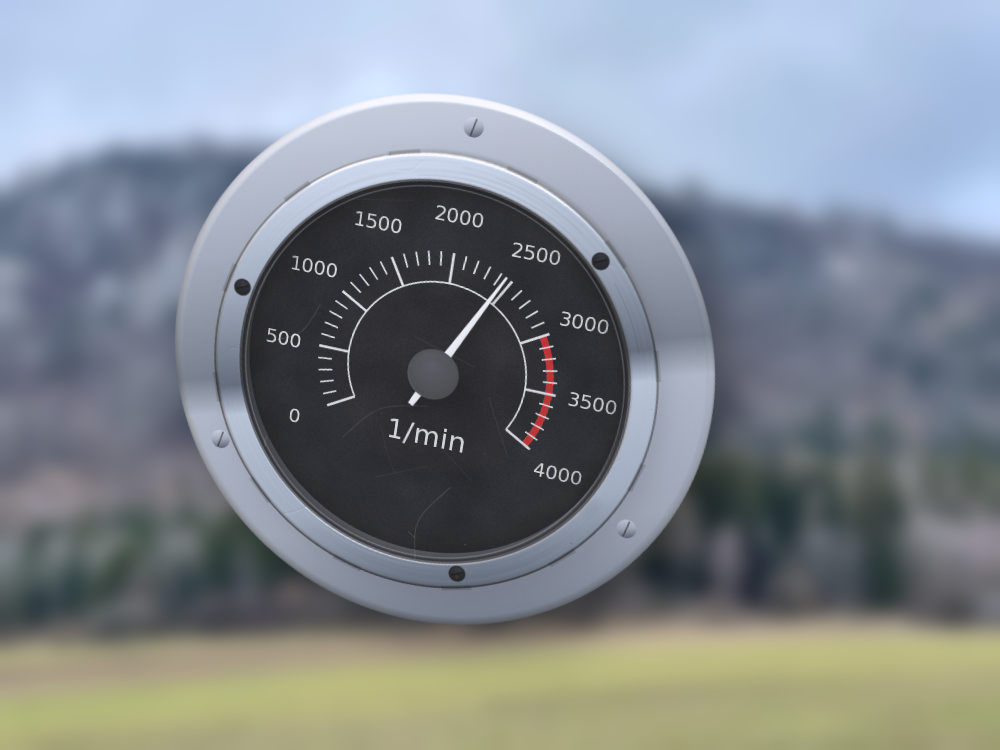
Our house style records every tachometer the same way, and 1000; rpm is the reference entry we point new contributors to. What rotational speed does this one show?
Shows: 2450; rpm
